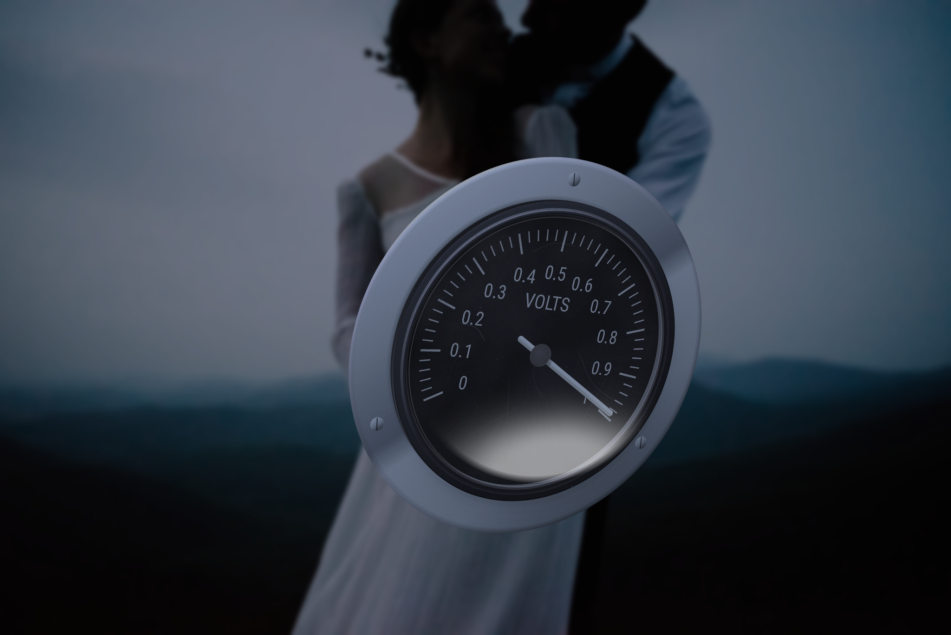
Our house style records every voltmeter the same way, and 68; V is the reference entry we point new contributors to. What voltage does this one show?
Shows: 0.99; V
